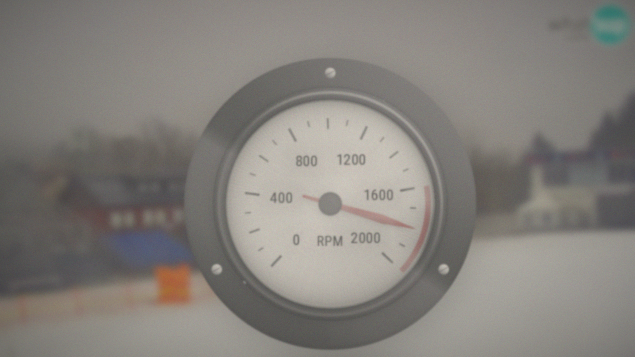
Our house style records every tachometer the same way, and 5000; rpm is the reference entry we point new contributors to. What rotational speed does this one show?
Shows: 1800; rpm
